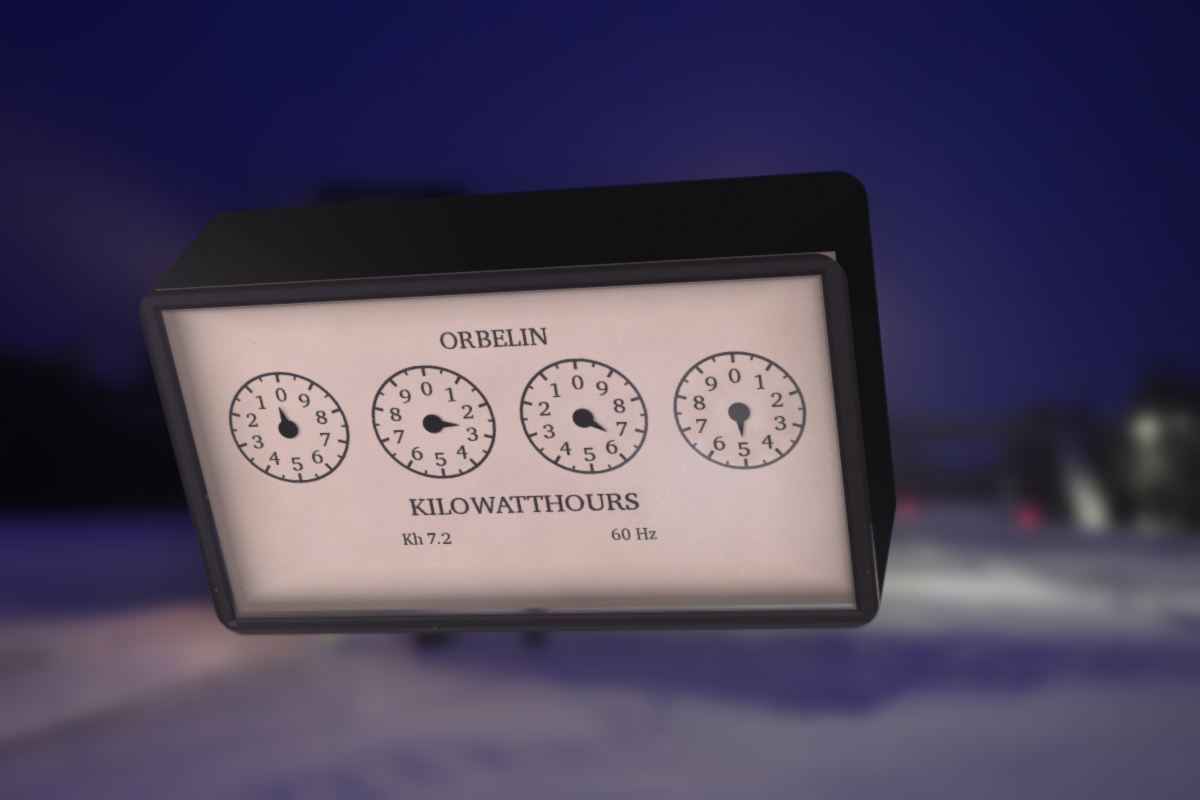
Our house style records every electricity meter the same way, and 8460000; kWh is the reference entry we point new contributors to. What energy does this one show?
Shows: 265; kWh
